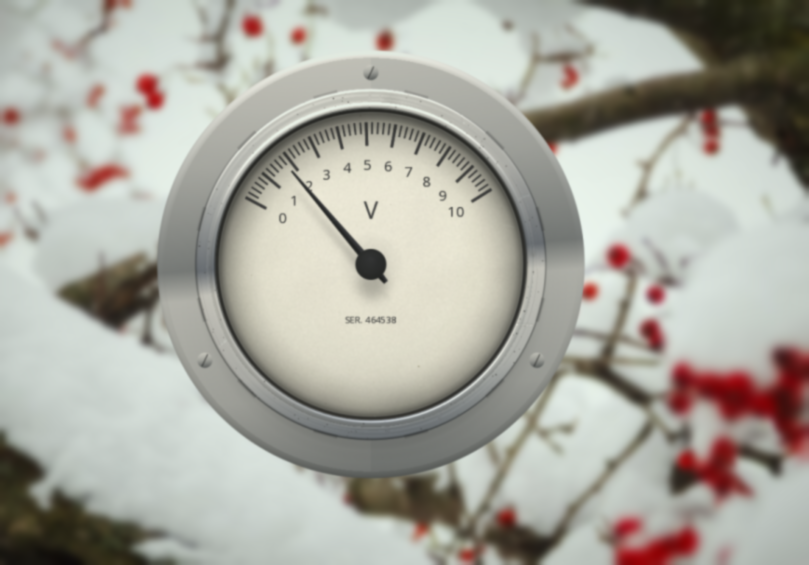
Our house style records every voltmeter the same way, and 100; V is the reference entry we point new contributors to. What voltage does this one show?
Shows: 1.8; V
